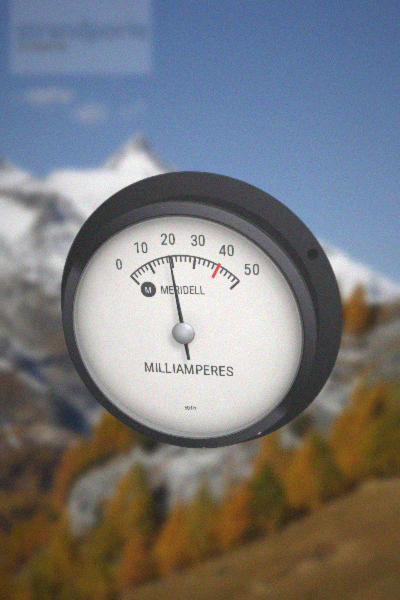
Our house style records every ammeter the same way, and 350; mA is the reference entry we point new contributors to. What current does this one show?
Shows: 20; mA
